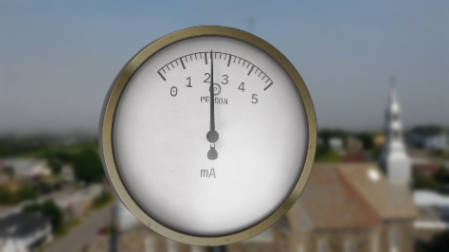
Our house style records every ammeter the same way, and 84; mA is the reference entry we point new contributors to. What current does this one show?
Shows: 2.2; mA
